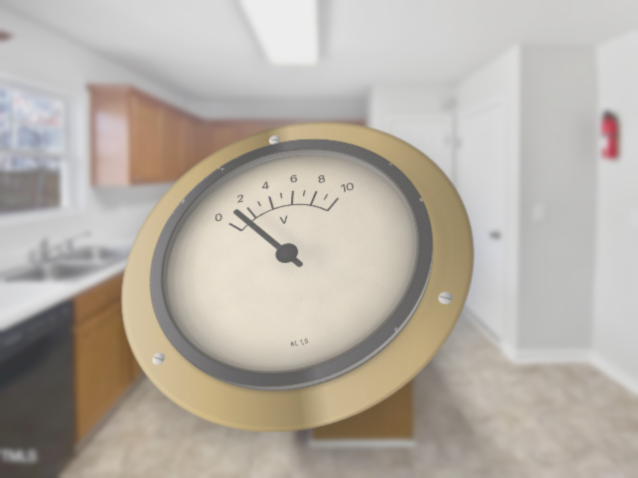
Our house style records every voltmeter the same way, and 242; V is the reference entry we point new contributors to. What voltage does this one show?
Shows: 1; V
